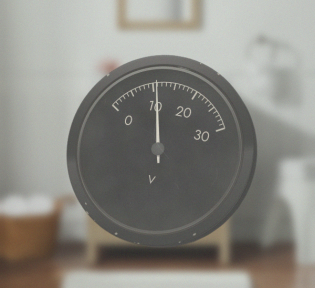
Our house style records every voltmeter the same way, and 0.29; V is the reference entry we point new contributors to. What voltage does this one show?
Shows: 11; V
